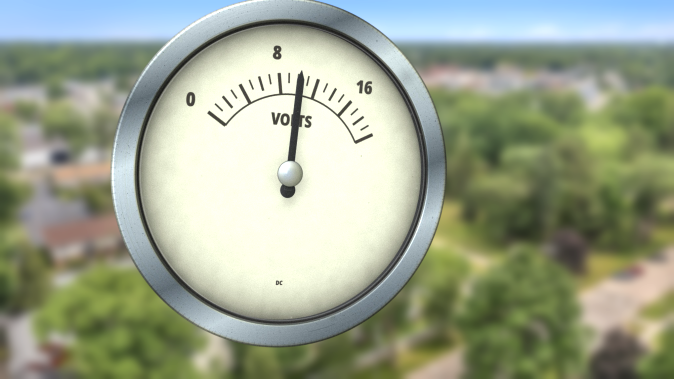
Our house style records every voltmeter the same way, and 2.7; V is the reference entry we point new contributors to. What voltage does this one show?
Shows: 10; V
